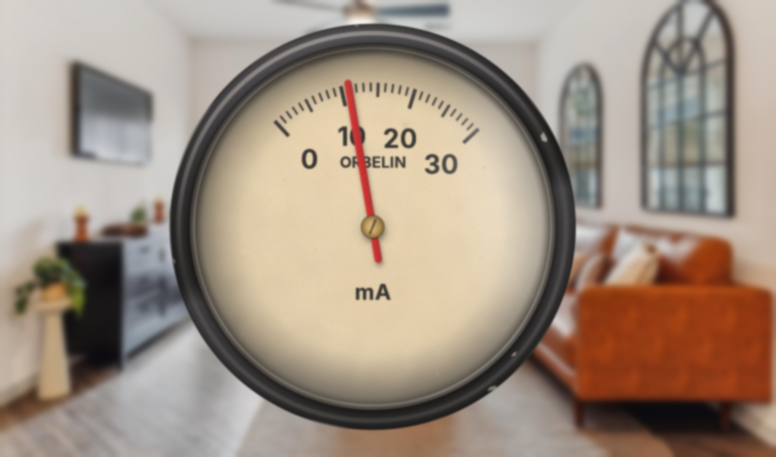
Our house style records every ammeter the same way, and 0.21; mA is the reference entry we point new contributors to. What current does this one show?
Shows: 11; mA
